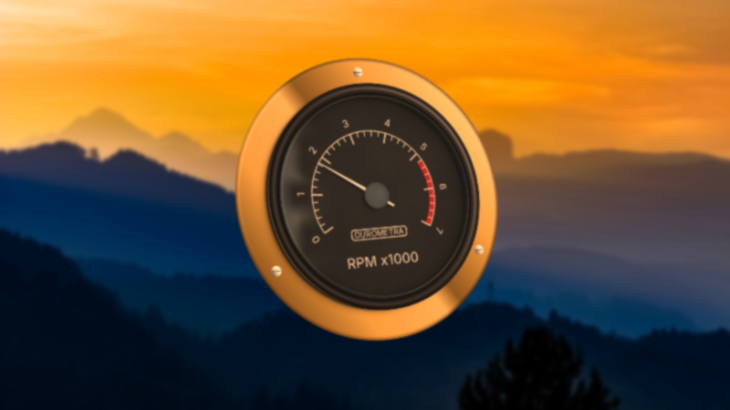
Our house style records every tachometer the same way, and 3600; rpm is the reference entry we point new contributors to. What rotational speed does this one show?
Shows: 1800; rpm
